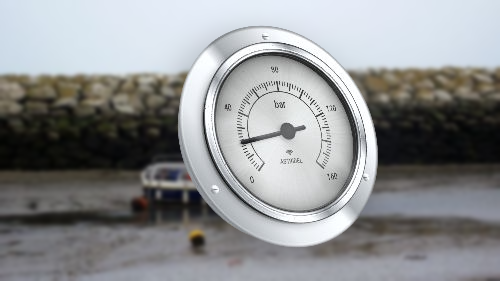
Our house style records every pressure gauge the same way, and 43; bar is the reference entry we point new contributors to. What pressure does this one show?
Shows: 20; bar
